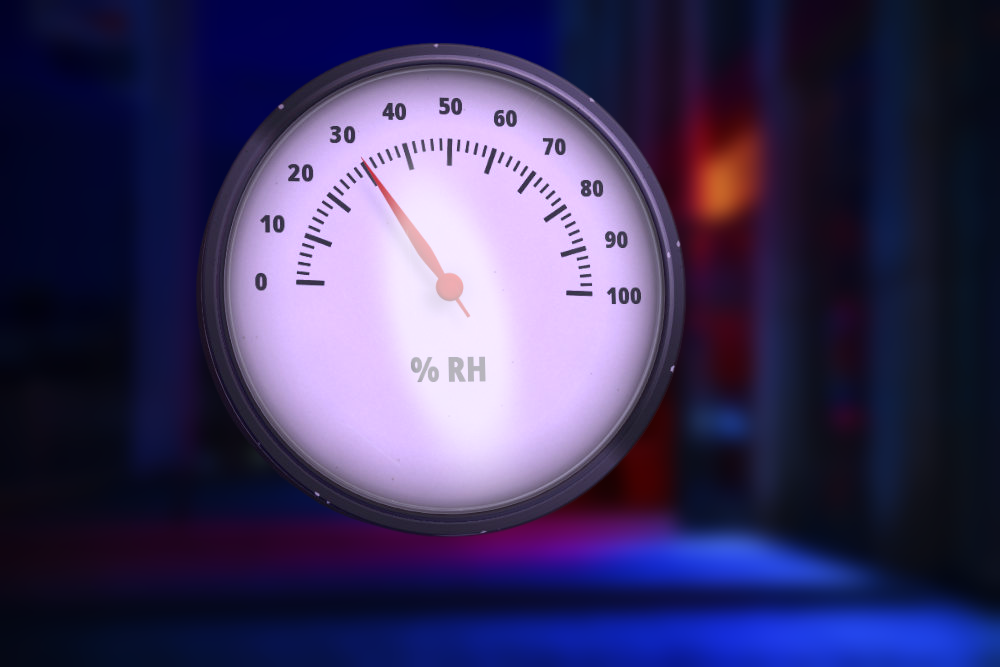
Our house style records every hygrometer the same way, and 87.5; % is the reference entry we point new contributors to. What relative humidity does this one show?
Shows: 30; %
